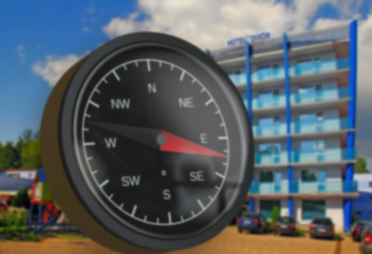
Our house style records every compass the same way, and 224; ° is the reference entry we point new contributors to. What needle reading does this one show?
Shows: 105; °
